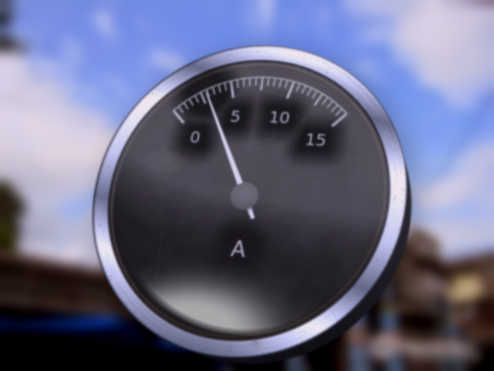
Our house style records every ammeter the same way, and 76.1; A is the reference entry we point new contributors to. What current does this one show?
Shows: 3; A
